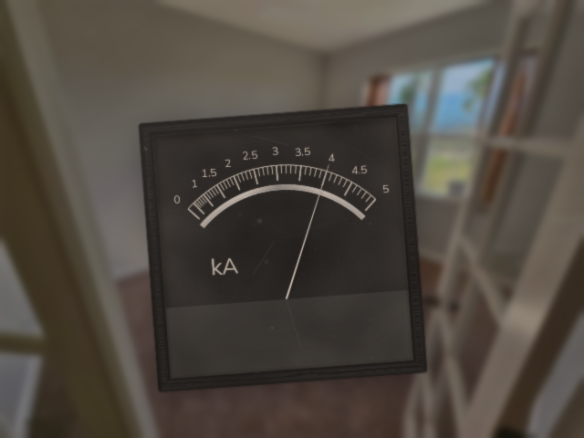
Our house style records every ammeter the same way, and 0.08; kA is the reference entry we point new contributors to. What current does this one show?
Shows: 4; kA
